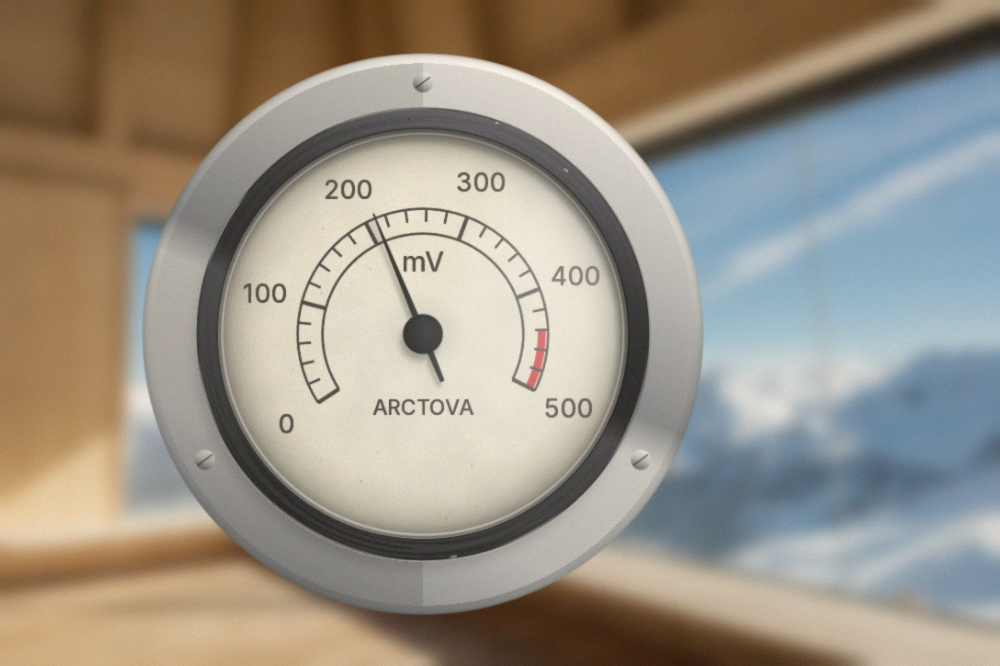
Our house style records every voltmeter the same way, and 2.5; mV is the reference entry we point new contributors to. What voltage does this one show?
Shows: 210; mV
